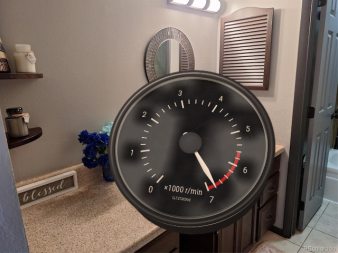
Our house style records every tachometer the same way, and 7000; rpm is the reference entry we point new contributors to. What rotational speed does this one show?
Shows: 6800; rpm
